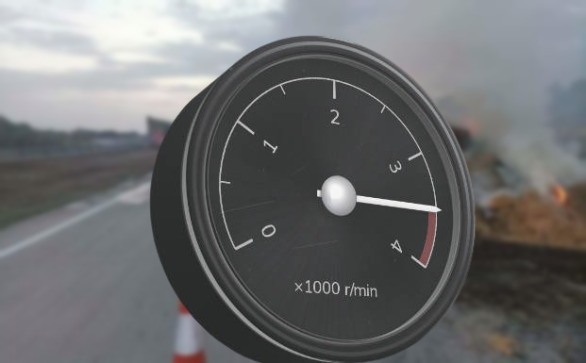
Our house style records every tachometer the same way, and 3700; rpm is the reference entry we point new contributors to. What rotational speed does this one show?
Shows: 3500; rpm
